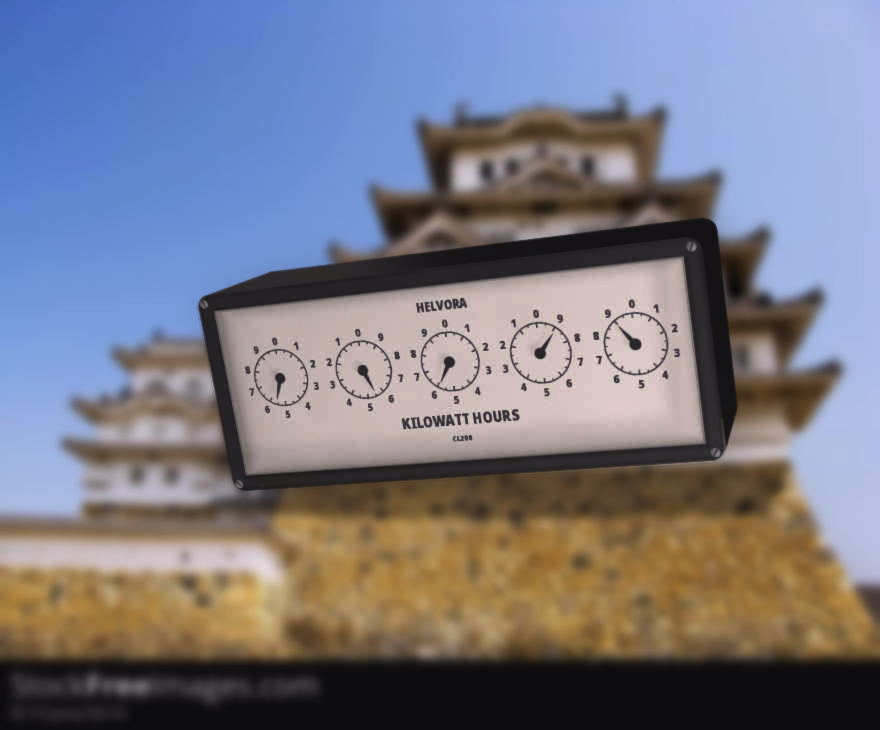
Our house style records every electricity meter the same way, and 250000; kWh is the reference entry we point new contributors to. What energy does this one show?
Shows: 55589; kWh
